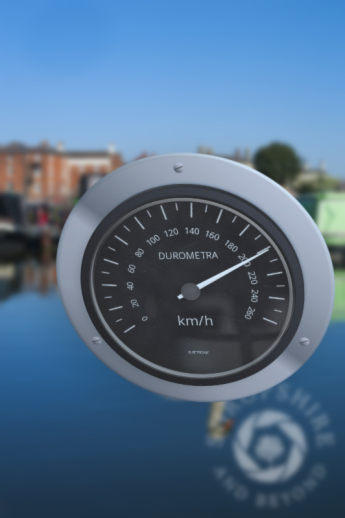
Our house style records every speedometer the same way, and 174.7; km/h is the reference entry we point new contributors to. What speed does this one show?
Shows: 200; km/h
